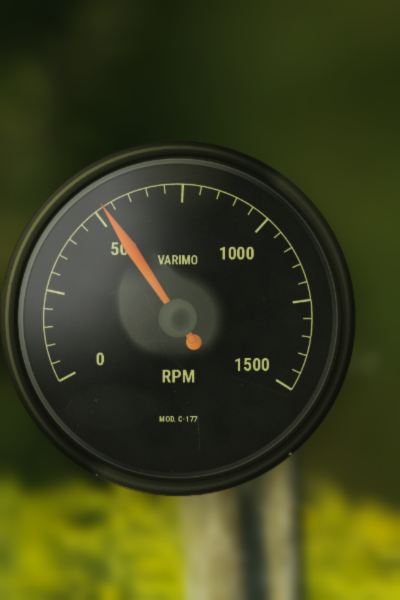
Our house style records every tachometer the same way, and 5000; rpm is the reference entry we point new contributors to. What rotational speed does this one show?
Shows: 525; rpm
